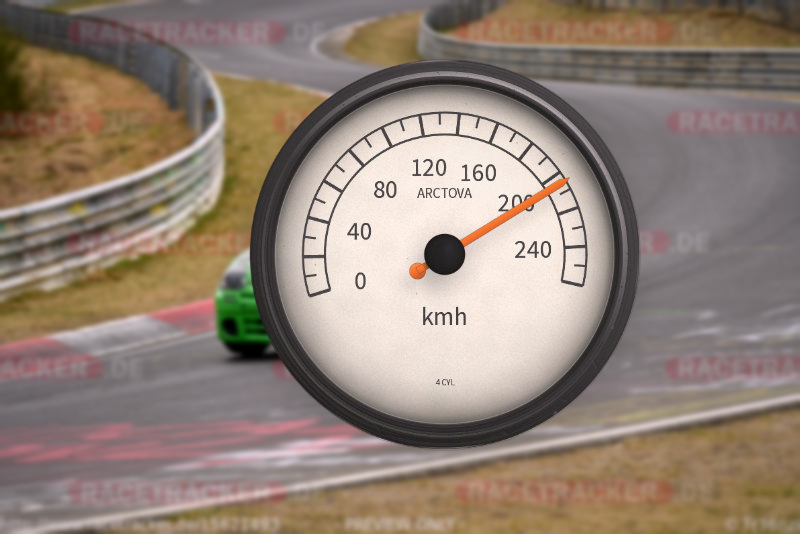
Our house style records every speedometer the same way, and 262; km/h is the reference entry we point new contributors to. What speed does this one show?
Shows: 205; km/h
